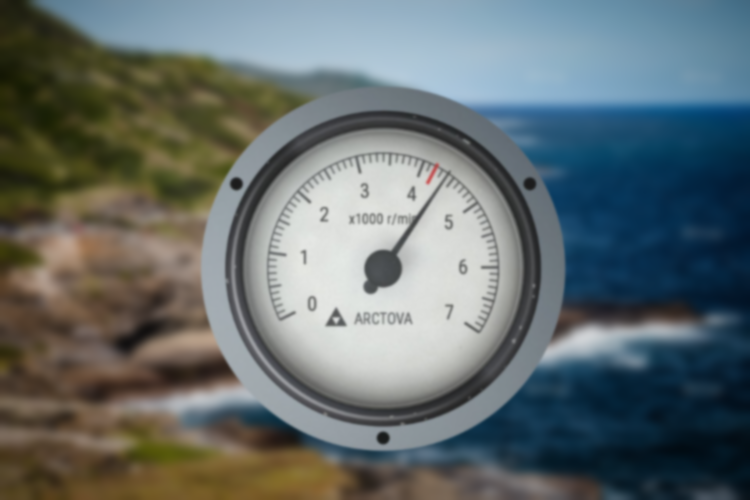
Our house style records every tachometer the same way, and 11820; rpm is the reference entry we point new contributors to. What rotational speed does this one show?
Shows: 4400; rpm
